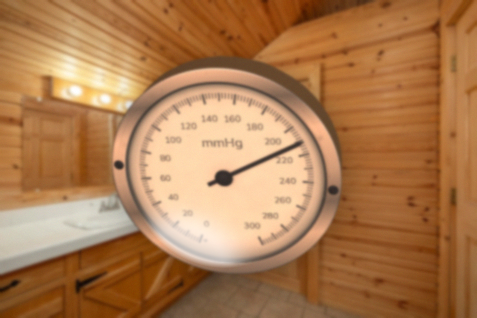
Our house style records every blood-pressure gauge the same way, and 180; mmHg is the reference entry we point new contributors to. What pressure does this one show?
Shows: 210; mmHg
